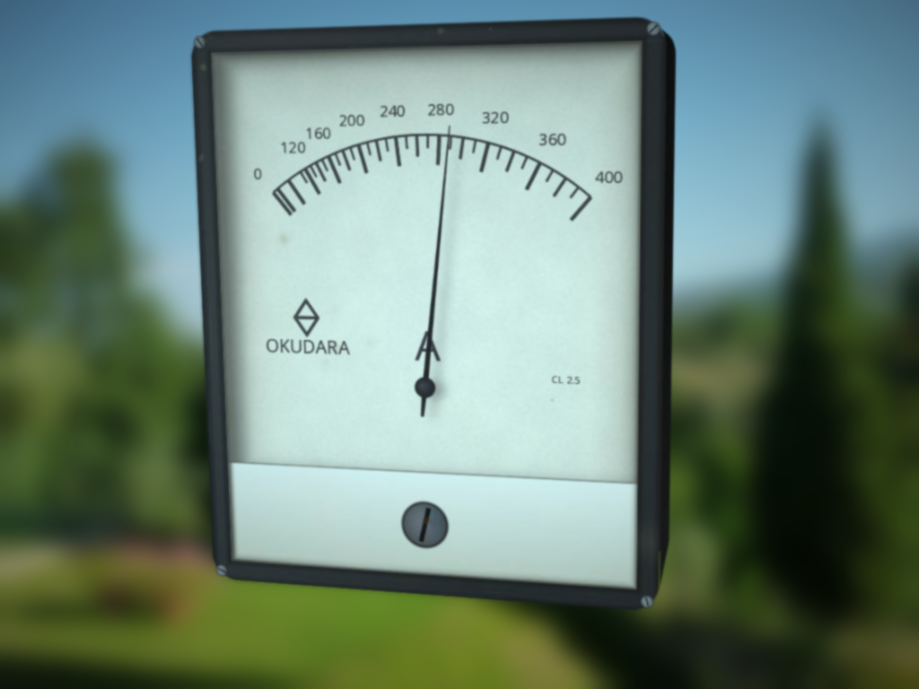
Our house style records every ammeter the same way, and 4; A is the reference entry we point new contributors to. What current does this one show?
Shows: 290; A
